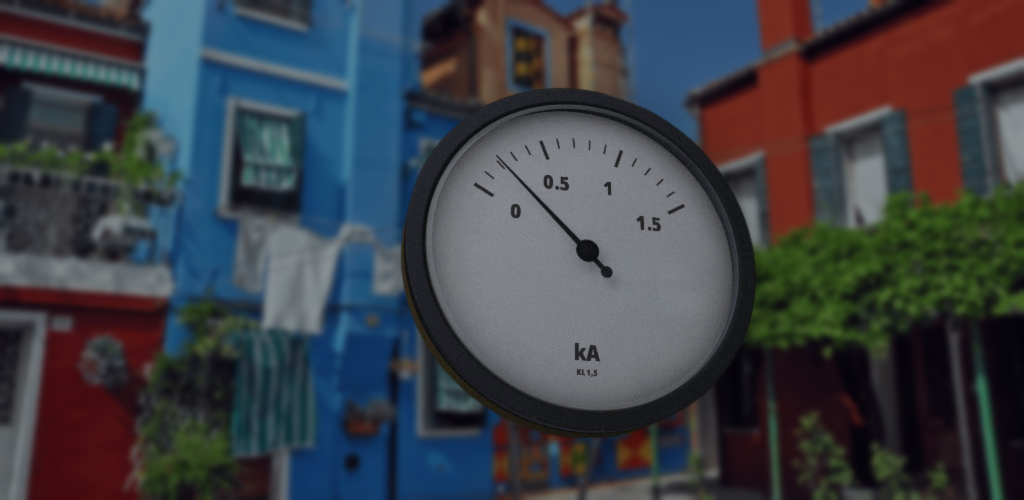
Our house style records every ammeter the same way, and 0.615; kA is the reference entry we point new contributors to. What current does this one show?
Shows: 0.2; kA
